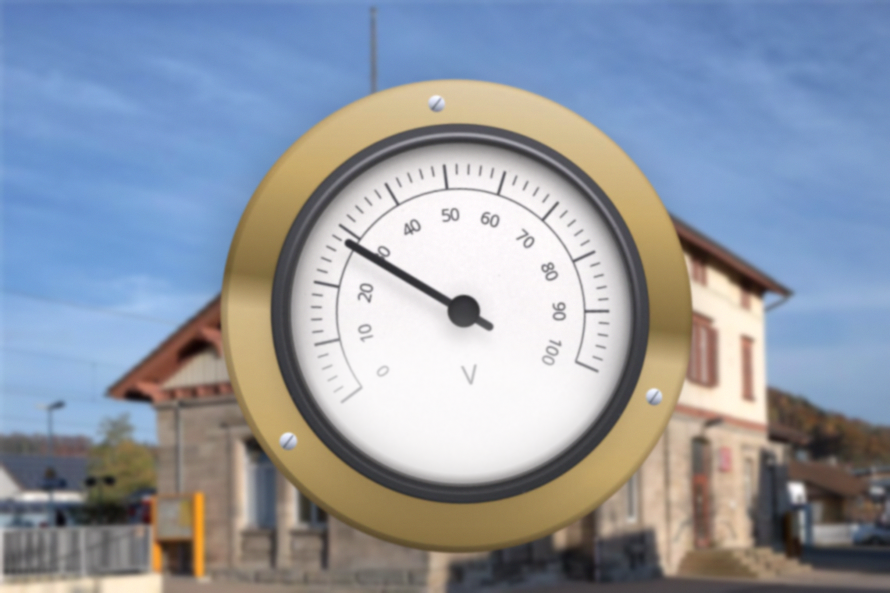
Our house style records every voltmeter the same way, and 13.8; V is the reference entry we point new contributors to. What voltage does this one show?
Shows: 28; V
